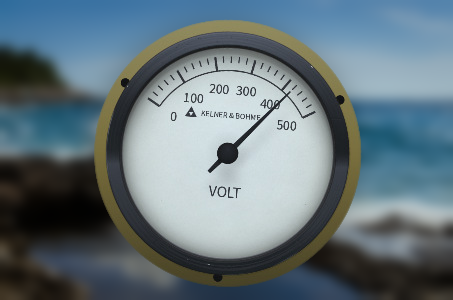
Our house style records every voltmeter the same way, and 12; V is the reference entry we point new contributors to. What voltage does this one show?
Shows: 420; V
